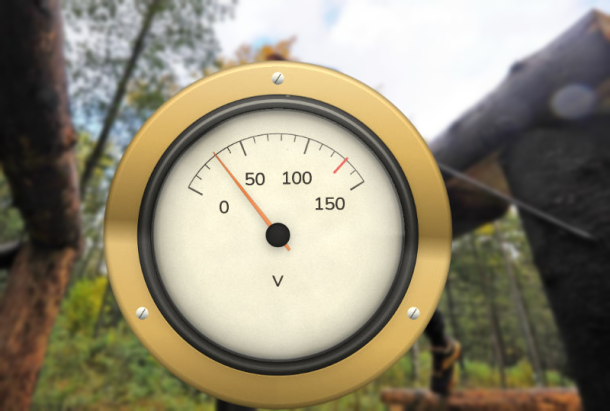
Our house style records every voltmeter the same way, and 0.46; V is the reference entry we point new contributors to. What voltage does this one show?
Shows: 30; V
